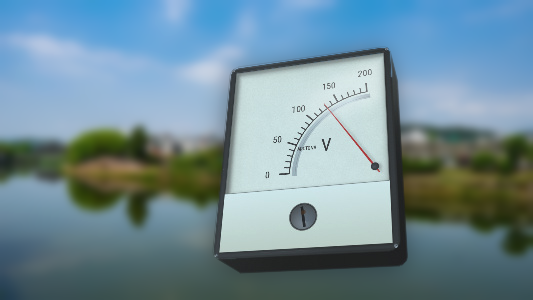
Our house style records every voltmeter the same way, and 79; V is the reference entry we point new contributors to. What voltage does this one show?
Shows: 130; V
